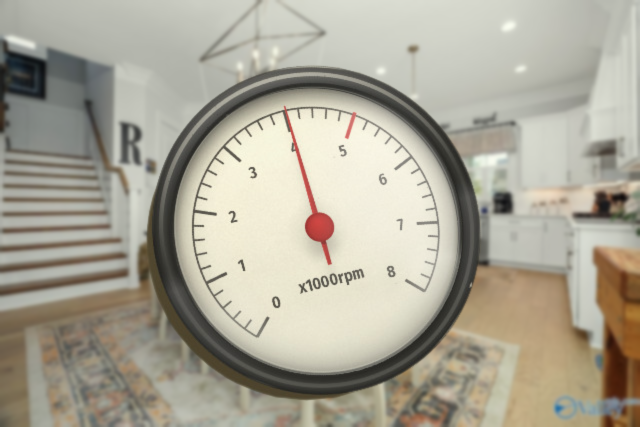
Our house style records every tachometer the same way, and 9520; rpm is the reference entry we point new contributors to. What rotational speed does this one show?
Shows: 4000; rpm
